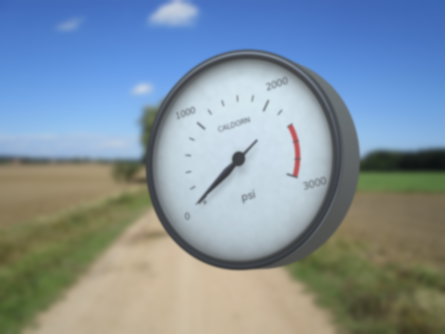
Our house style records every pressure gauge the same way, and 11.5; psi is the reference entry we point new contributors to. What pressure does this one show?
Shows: 0; psi
